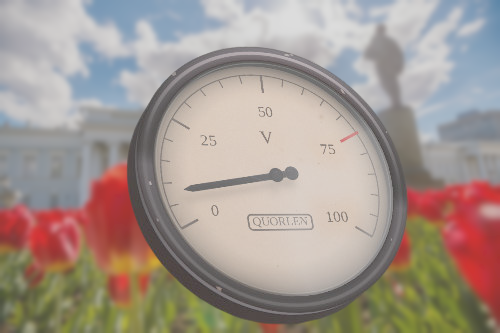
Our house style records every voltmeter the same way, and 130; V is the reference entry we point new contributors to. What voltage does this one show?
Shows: 7.5; V
